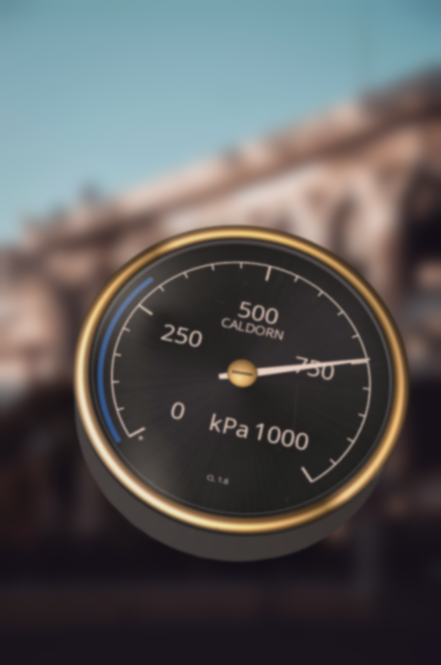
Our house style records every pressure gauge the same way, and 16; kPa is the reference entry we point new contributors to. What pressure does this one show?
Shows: 750; kPa
